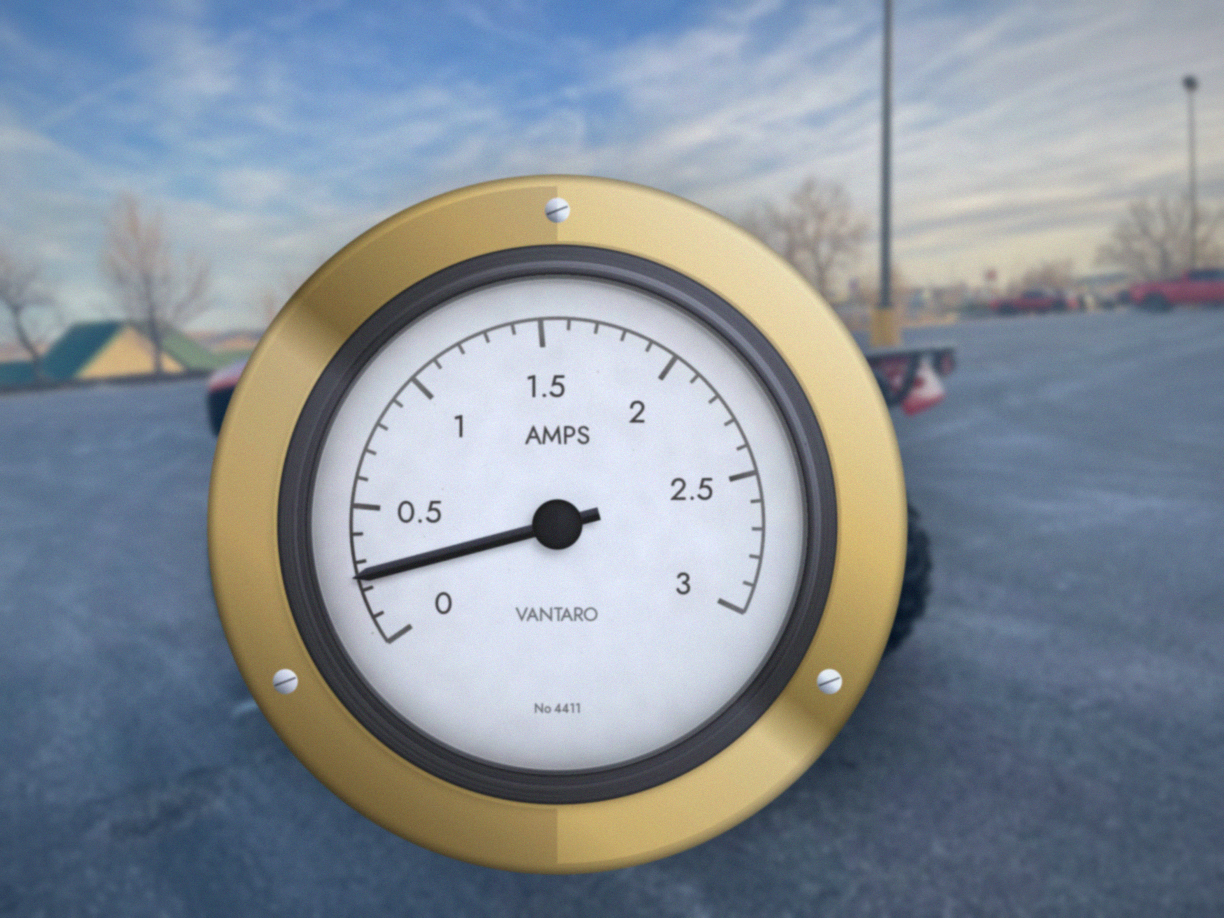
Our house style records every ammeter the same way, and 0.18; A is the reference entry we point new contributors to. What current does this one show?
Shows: 0.25; A
